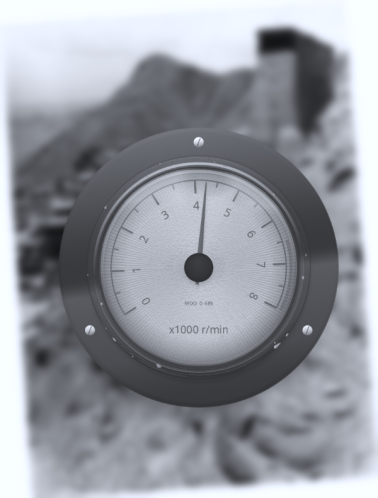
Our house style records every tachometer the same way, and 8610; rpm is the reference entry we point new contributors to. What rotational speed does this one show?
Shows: 4250; rpm
